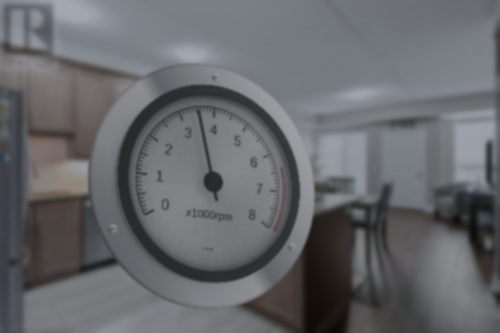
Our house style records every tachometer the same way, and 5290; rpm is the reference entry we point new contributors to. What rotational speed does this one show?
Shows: 3500; rpm
